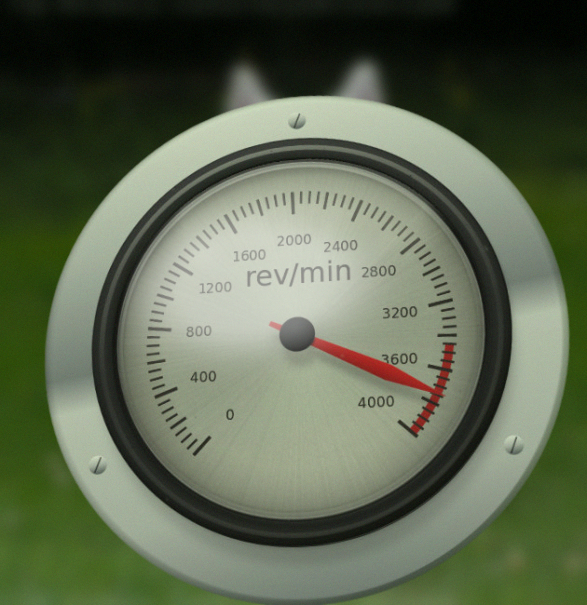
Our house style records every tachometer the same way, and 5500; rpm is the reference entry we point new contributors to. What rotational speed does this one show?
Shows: 3750; rpm
